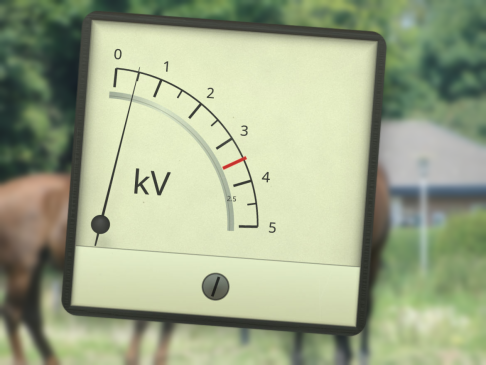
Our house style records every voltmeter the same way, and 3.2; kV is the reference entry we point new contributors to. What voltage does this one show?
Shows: 0.5; kV
